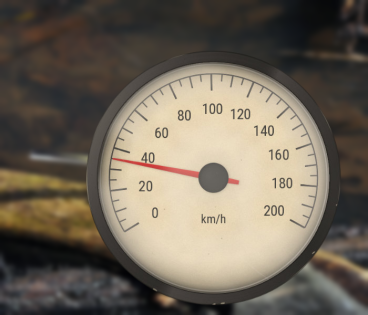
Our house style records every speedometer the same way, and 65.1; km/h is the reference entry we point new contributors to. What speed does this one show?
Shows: 35; km/h
